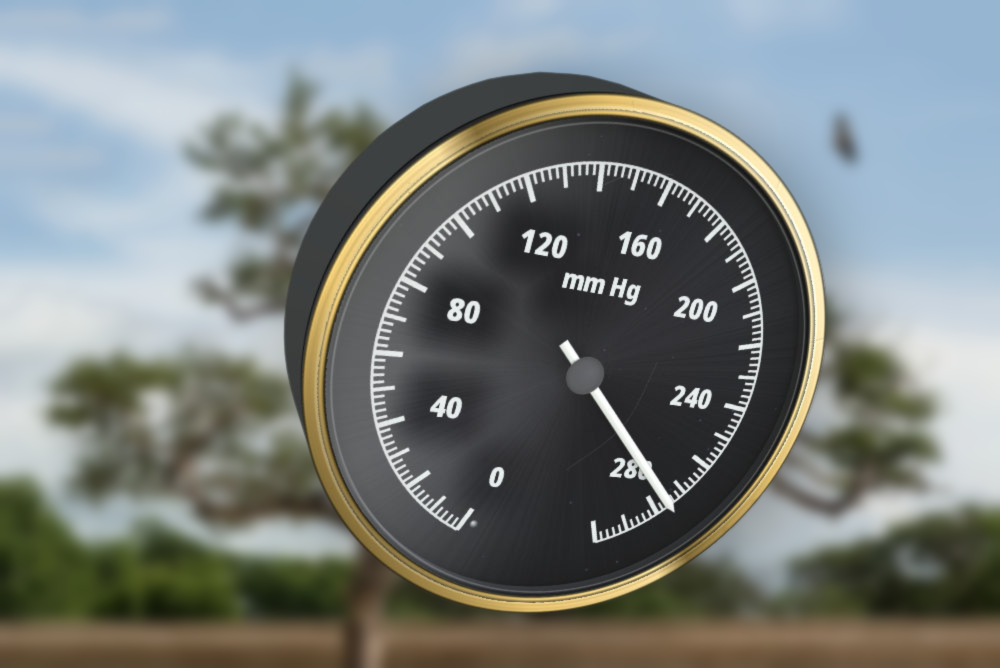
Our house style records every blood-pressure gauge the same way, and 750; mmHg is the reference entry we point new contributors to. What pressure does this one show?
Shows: 276; mmHg
